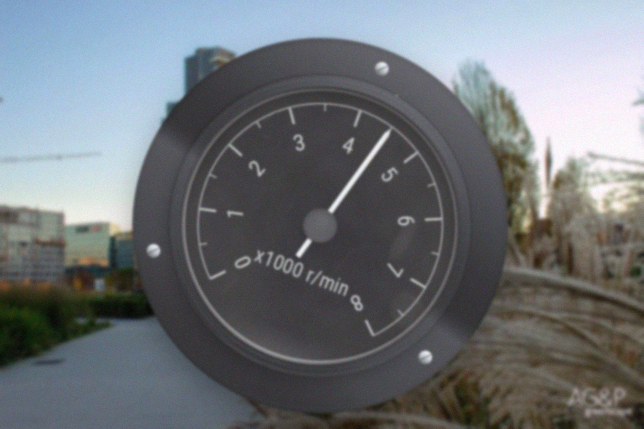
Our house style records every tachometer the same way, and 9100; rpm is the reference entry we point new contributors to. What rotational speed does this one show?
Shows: 4500; rpm
